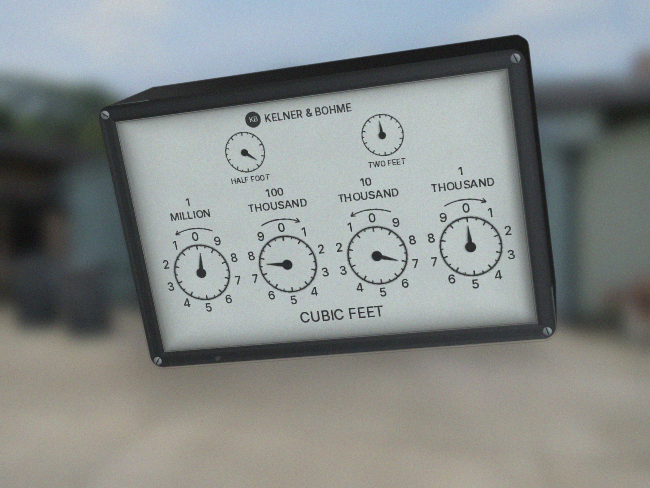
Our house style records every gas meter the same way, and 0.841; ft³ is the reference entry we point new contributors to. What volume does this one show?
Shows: 977000; ft³
